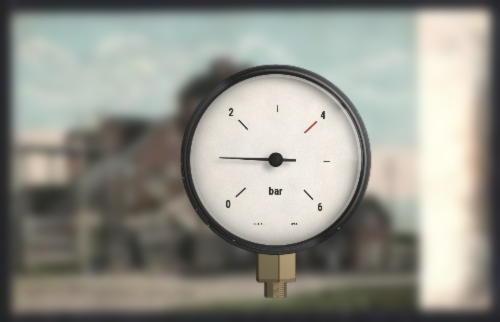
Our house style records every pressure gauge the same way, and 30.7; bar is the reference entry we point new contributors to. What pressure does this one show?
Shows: 1; bar
